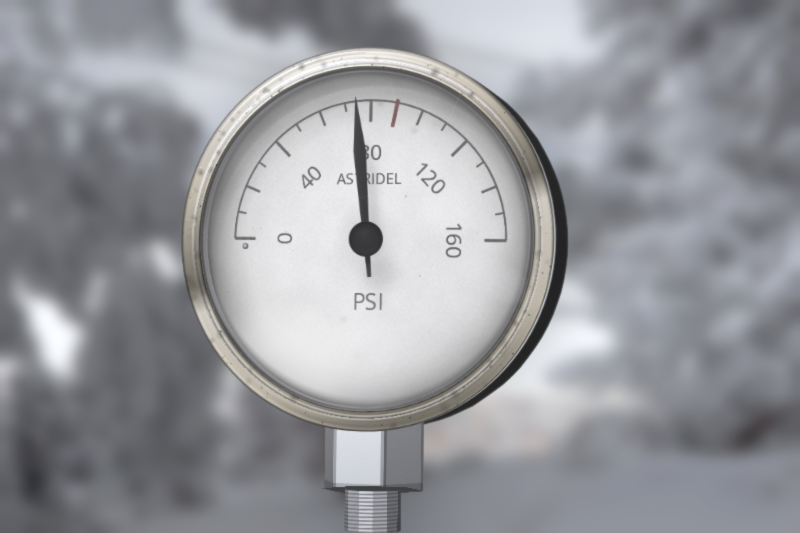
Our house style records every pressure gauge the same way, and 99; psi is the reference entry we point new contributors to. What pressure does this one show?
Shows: 75; psi
